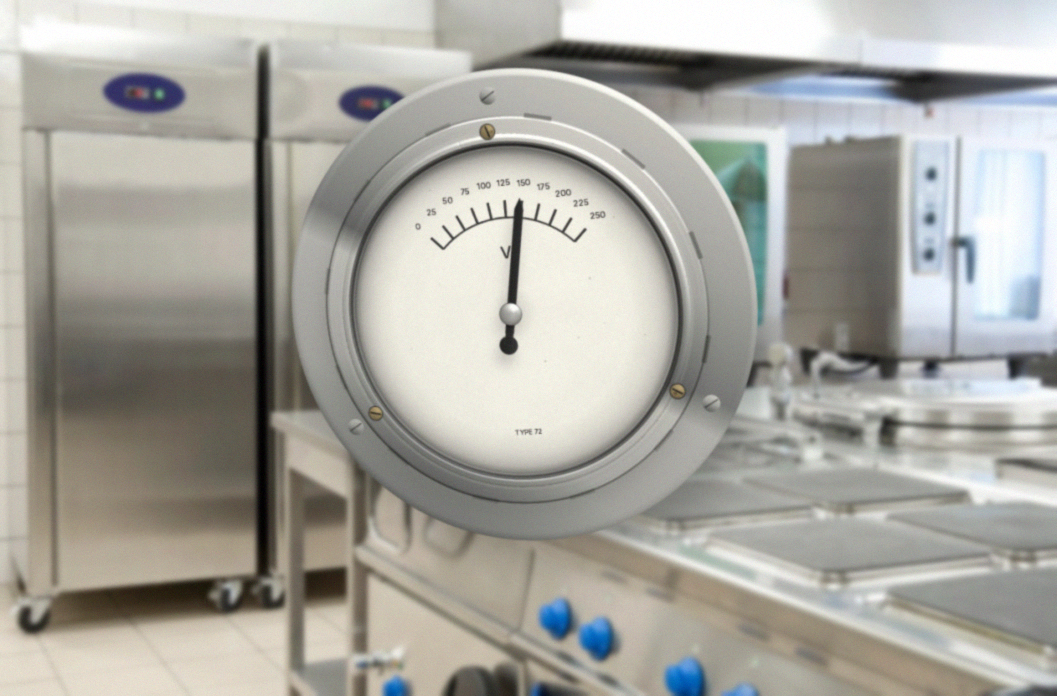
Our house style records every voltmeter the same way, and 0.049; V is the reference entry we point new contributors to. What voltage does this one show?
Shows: 150; V
